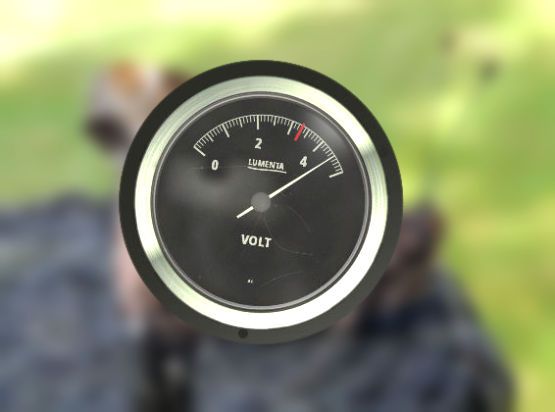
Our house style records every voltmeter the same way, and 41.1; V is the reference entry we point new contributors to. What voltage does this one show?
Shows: 4.5; V
